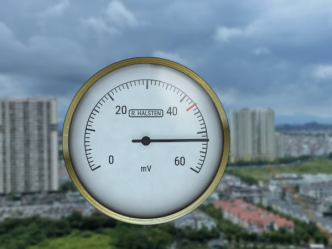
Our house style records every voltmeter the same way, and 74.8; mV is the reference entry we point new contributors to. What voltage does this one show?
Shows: 52; mV
